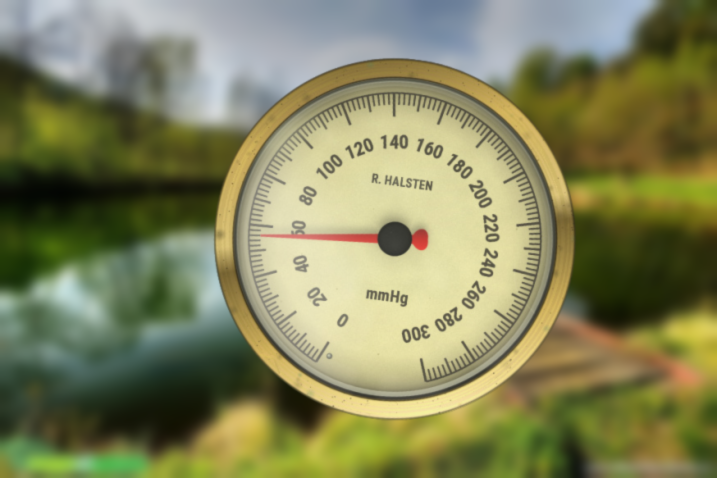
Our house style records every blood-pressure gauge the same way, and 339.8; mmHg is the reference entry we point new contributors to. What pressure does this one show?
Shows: 56; mmHg
